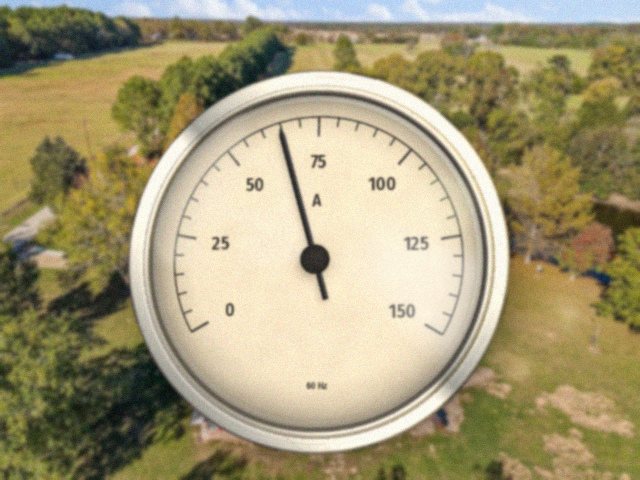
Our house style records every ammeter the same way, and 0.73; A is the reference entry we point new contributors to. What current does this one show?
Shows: 65; A
